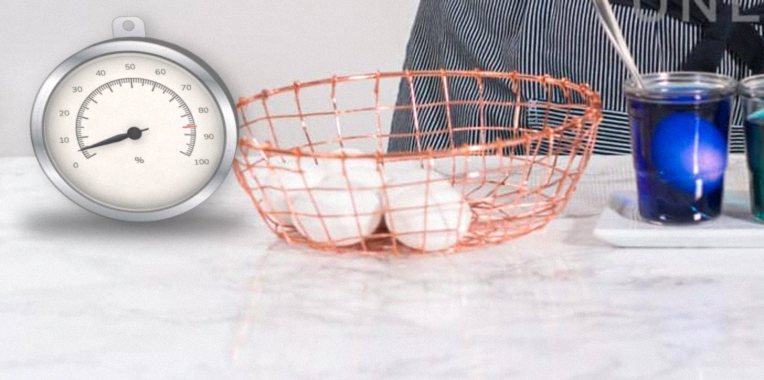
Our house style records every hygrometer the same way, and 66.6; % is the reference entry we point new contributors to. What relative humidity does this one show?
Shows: 5; %
